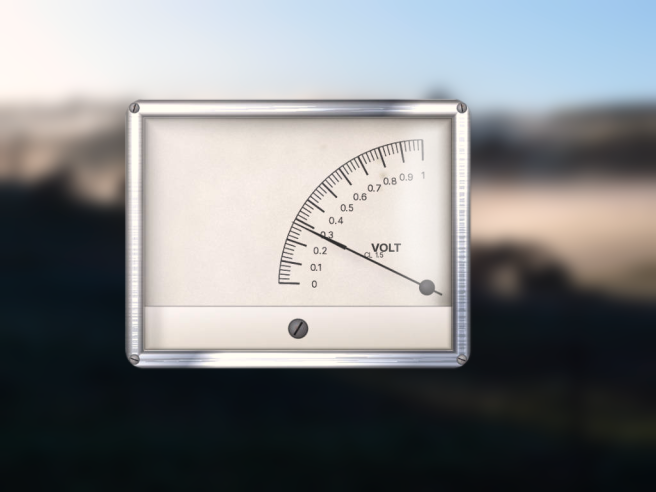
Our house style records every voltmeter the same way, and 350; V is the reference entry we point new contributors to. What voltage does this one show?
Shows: 0.28; V
